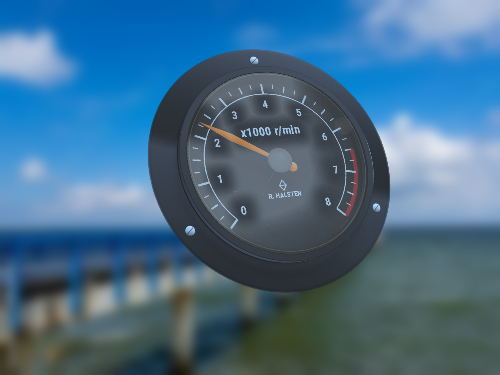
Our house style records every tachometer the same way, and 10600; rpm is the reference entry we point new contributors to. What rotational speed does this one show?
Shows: 2250; rpm
